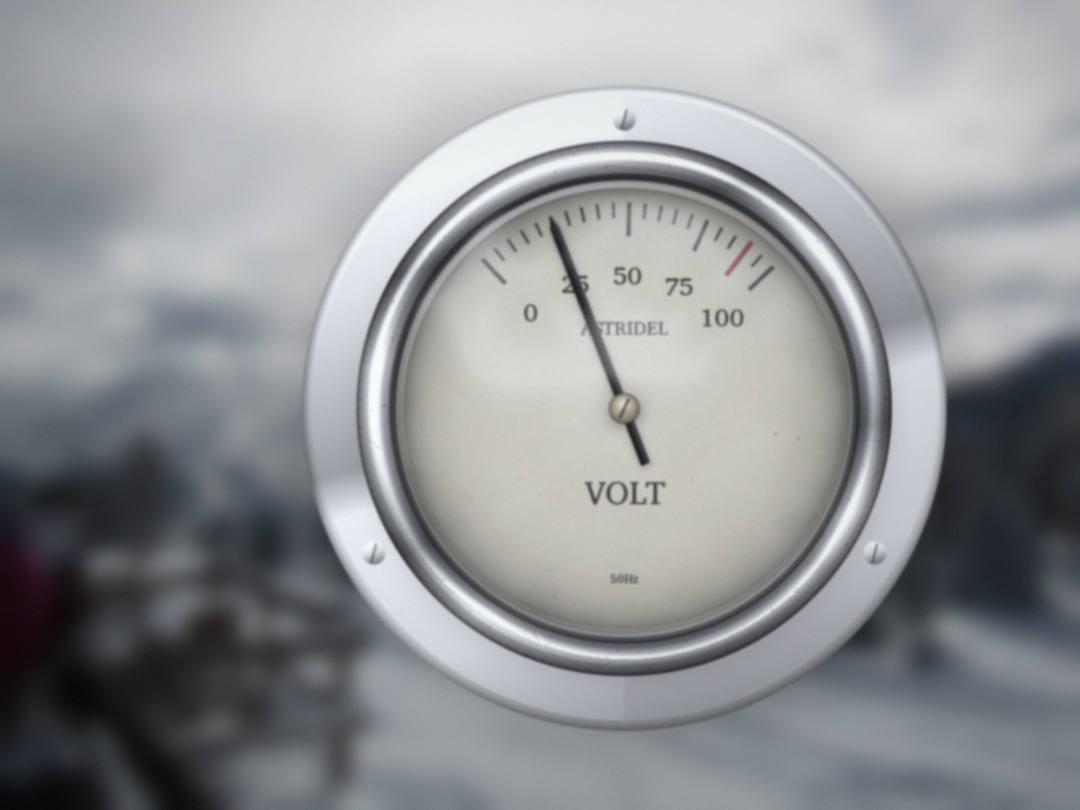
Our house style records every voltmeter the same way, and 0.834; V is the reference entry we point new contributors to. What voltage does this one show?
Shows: 25; V
